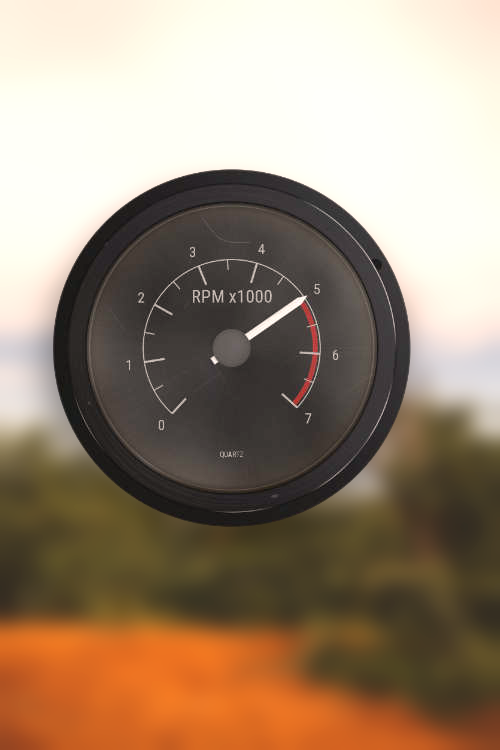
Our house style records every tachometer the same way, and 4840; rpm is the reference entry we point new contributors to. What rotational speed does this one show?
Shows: 5000; rpm
